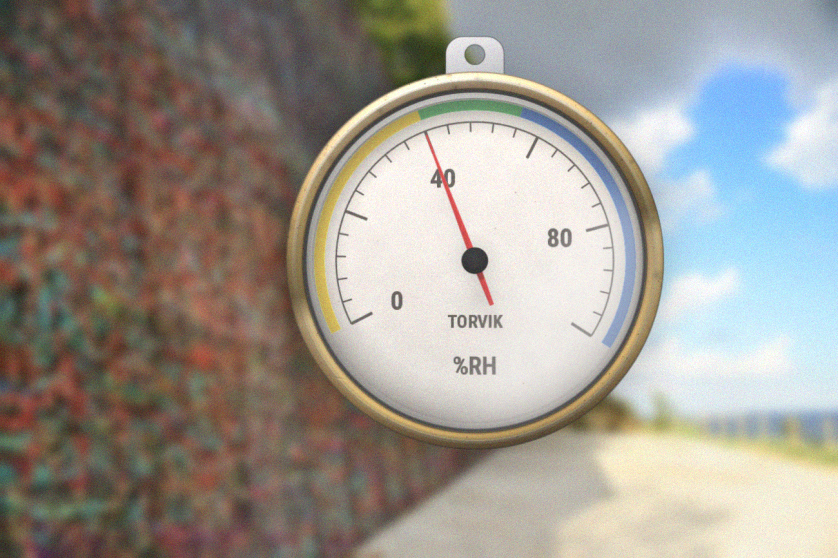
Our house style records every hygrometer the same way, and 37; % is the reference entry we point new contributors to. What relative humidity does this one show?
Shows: 40; %
